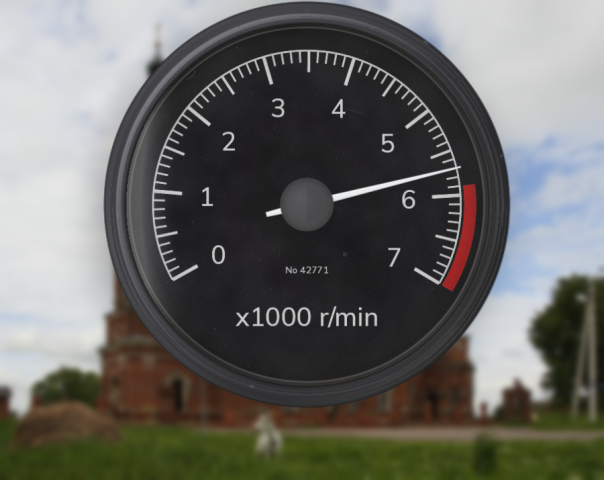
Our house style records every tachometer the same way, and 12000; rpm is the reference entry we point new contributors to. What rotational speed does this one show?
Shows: 5700; rpm
